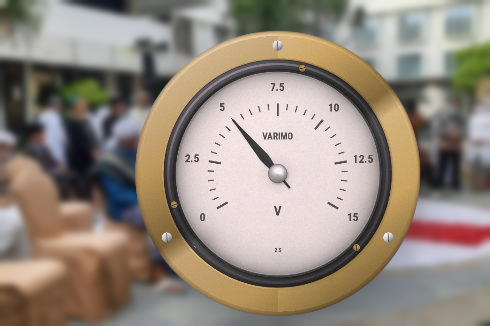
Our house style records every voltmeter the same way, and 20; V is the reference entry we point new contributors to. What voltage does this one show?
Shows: 5; V
